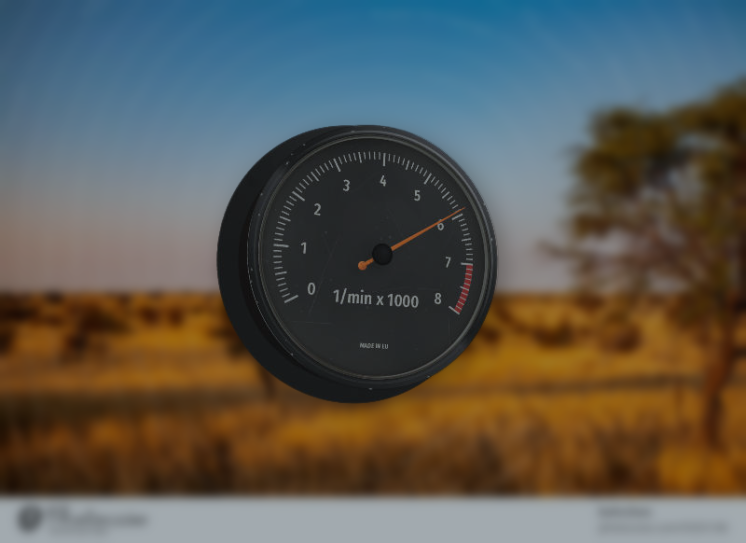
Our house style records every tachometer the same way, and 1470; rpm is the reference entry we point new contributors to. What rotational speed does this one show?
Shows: 5900; rpm
